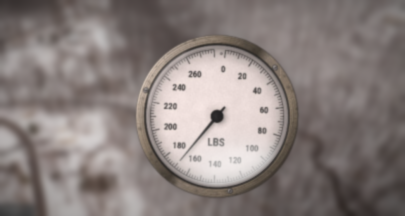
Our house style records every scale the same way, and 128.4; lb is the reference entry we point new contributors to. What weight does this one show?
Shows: 170; lb
